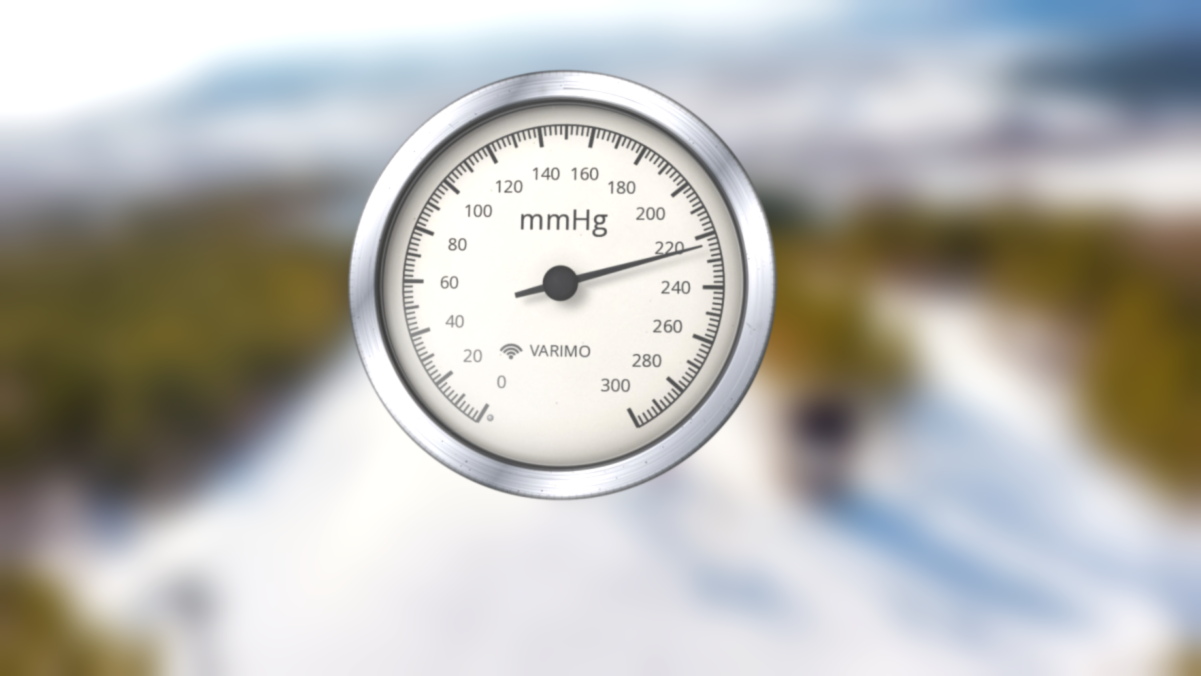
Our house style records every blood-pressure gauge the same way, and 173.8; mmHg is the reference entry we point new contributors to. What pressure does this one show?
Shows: 224; mmHg
